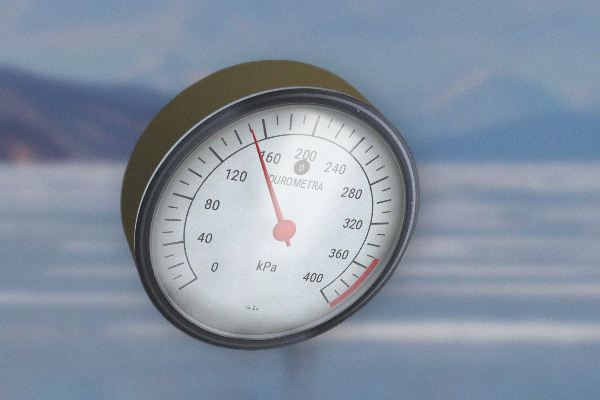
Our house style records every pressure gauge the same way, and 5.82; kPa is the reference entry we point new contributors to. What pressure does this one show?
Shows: 150; kPa
